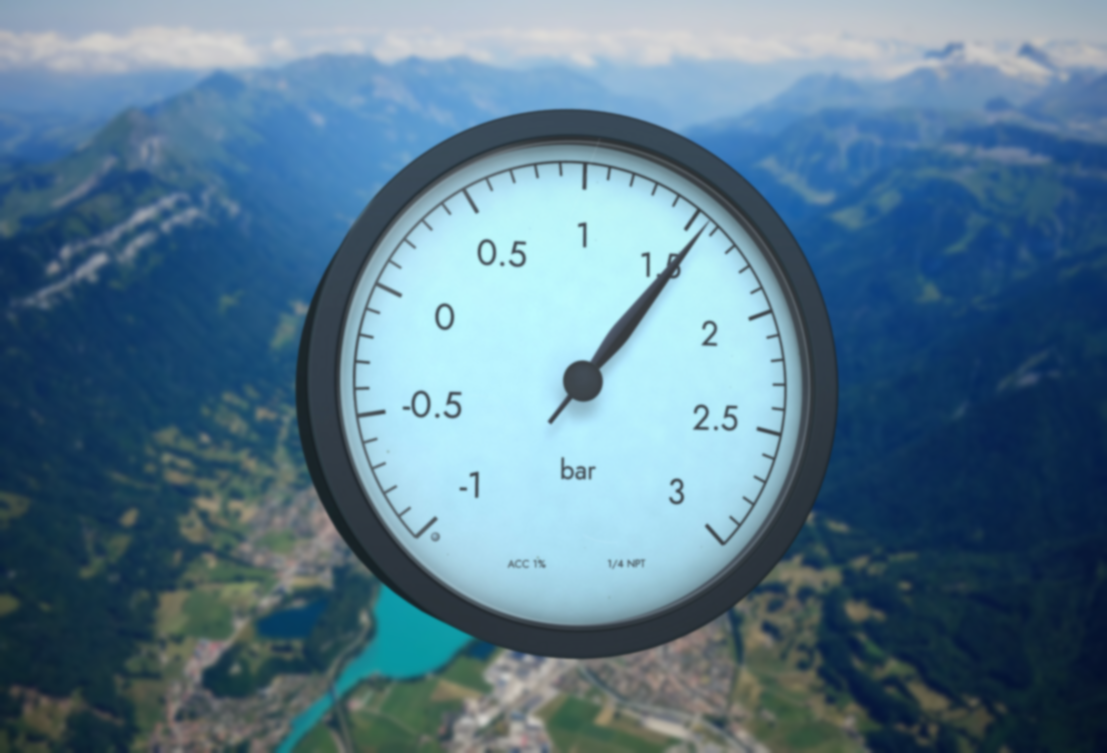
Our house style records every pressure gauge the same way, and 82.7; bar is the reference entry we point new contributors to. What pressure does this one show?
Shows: 1.55; bar
